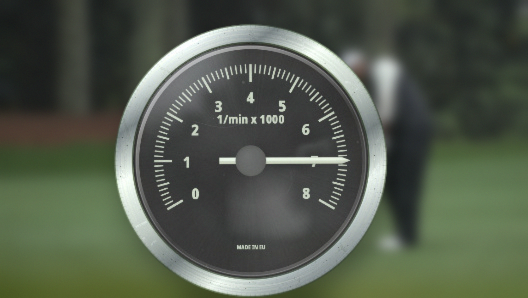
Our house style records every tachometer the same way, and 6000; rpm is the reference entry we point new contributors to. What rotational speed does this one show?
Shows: 7000; rpm
